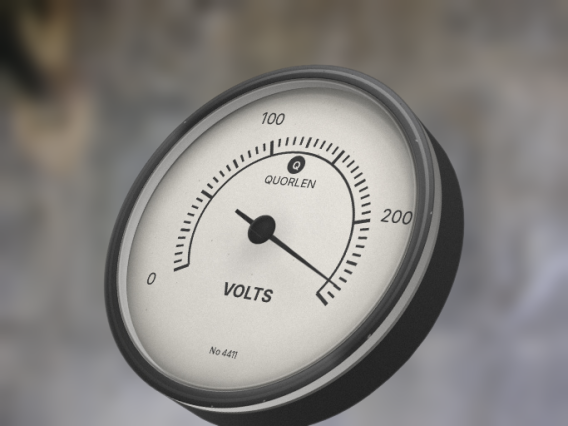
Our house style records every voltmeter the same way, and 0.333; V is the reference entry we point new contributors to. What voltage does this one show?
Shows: 240; V
